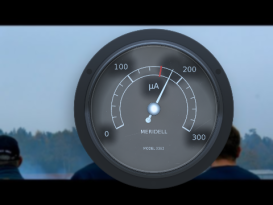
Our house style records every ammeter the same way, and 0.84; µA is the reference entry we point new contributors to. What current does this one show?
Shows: 180; µA
